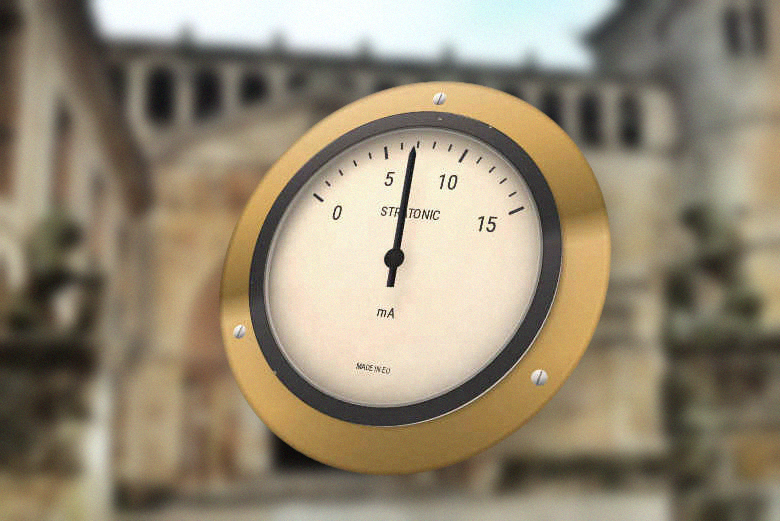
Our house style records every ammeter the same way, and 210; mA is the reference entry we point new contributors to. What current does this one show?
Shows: 7; mA
